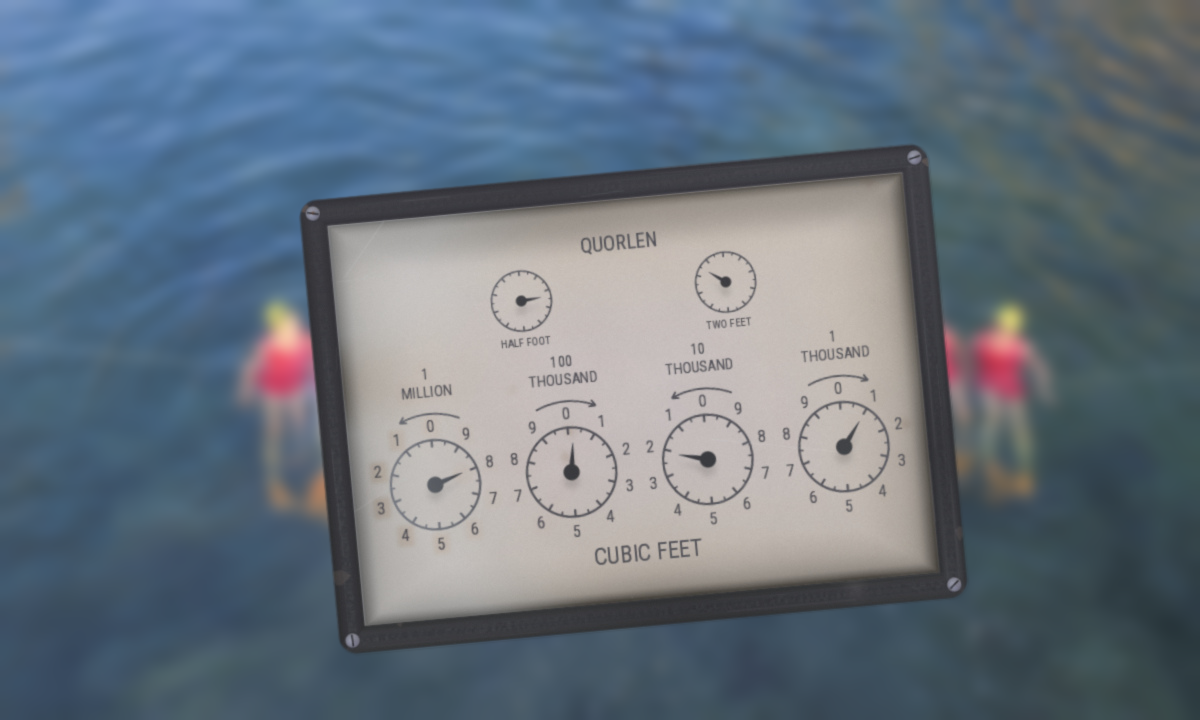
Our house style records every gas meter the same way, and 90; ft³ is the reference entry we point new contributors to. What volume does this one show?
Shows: 802100; ft³
